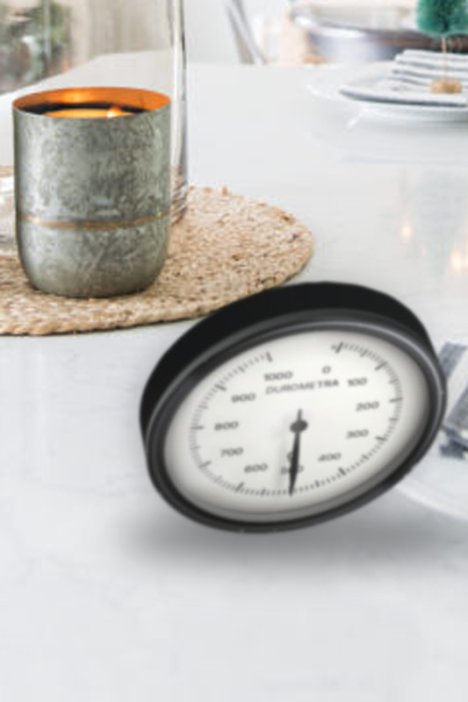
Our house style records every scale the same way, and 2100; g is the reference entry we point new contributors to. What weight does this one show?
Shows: 500; g
